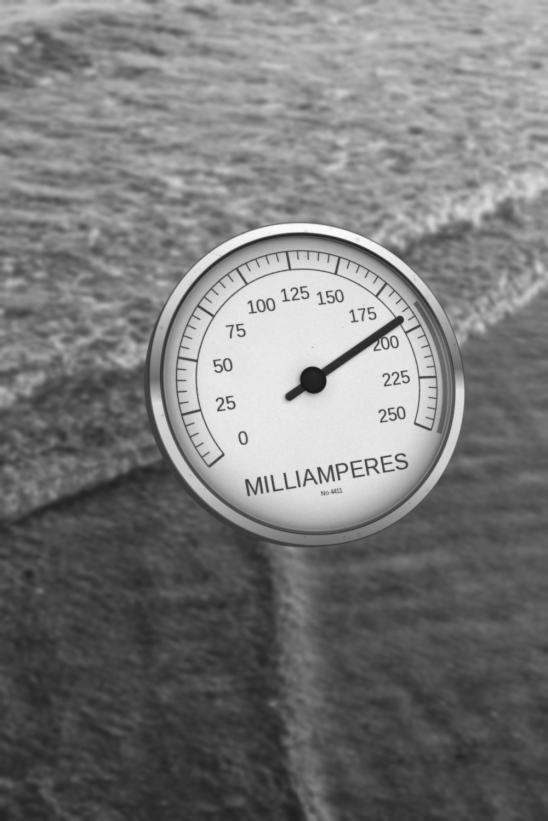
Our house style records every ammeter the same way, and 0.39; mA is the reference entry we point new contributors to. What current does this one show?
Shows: 192.5; mA
